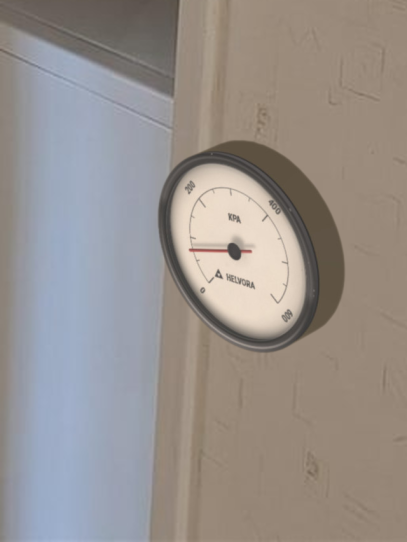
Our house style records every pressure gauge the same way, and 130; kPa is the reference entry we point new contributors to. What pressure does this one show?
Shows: 75; kPa
